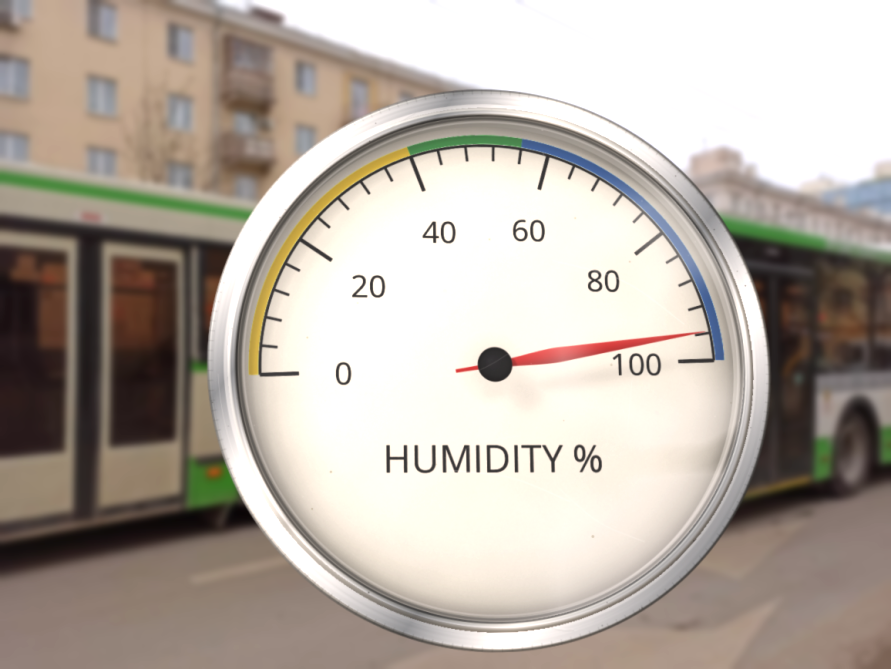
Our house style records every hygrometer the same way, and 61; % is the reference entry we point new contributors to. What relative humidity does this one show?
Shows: 96; %
